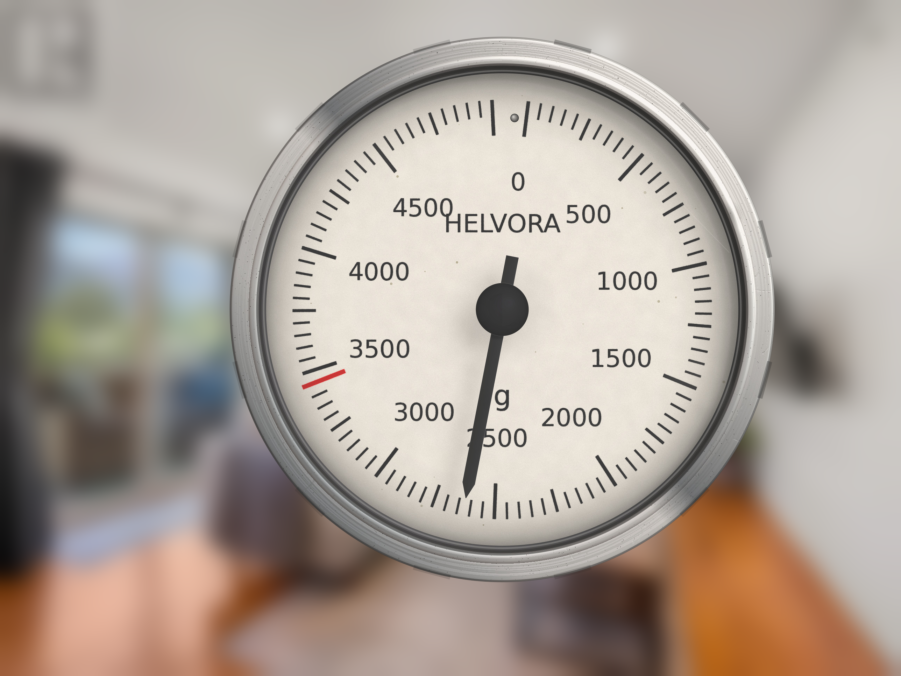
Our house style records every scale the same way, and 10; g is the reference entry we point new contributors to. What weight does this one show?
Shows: 2625; g
